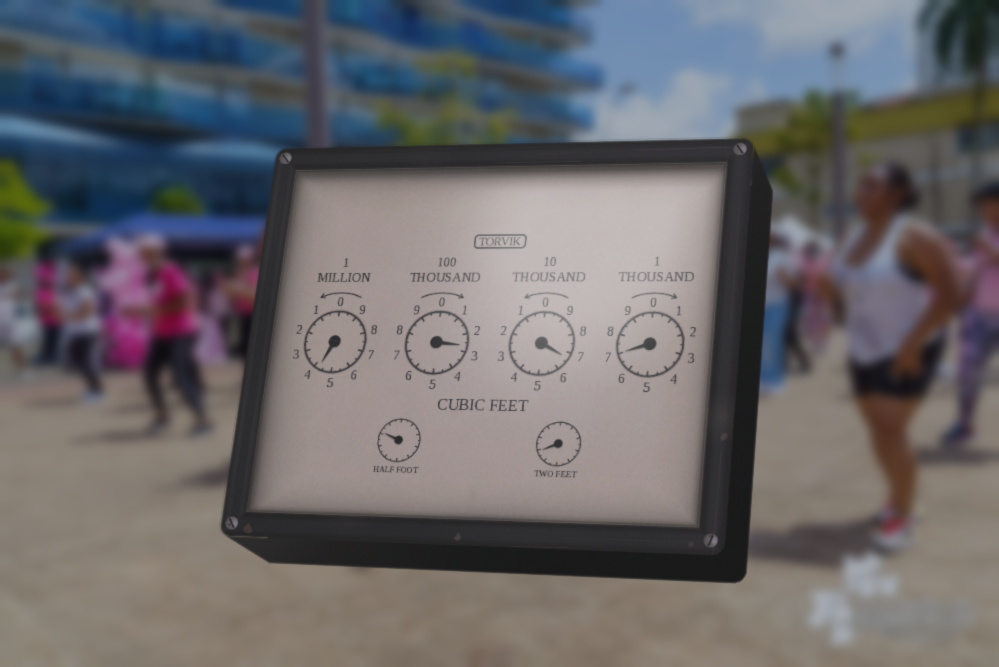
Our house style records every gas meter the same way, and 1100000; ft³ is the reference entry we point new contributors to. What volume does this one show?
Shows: 426700; ft³
